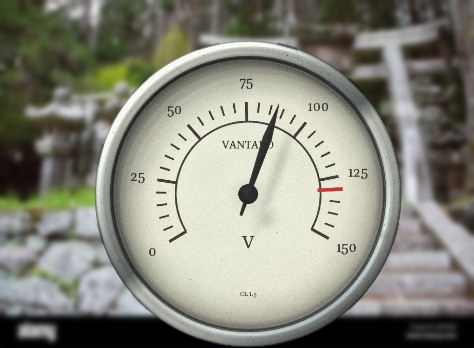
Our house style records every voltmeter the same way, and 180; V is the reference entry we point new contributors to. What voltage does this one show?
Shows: 87.5; V
